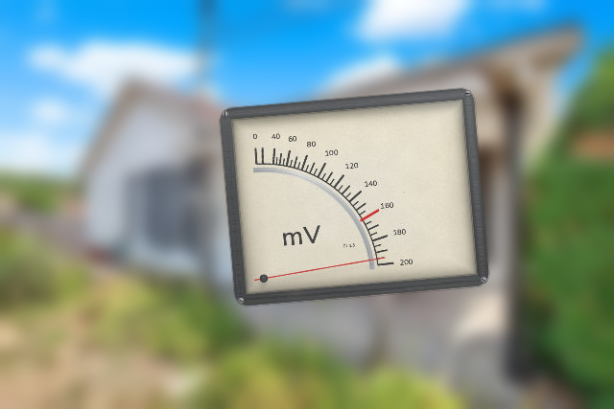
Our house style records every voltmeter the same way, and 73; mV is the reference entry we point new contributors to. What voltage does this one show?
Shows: 195; mV
